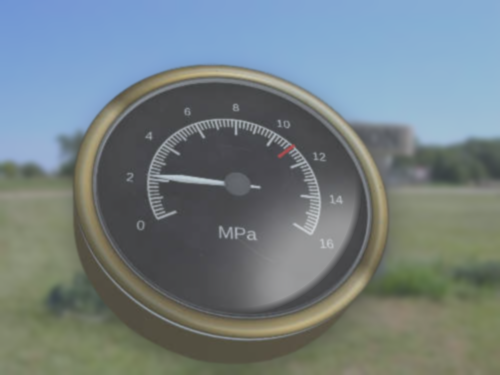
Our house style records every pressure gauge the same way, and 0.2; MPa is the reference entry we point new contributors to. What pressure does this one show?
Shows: 2; MPa
